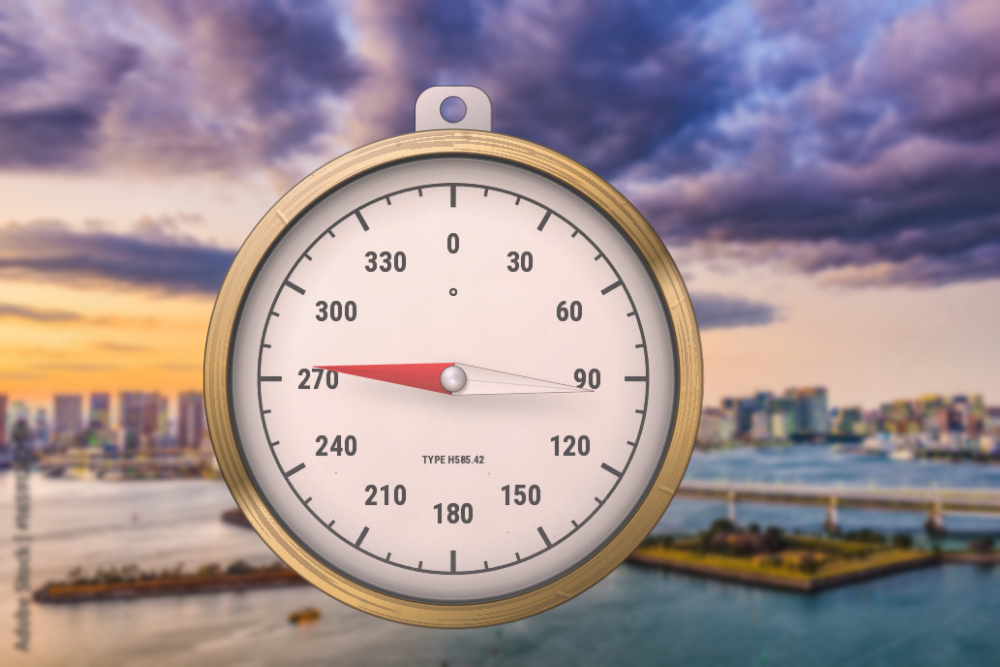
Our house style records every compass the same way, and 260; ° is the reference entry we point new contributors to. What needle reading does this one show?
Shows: 275; °
